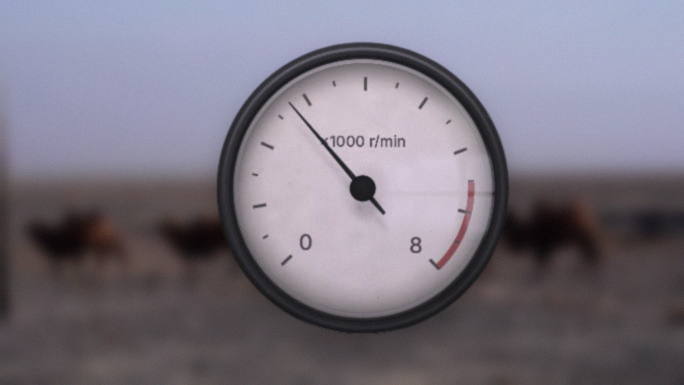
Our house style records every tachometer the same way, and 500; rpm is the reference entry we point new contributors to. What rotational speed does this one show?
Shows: 2750; rpm
